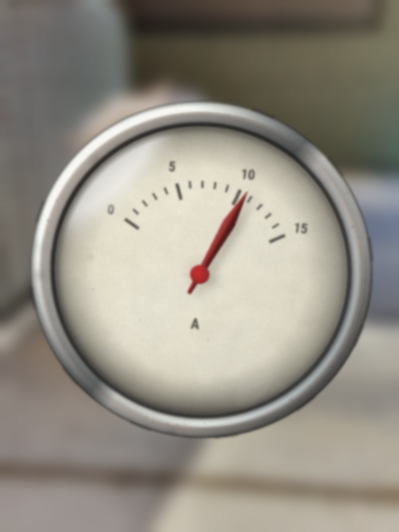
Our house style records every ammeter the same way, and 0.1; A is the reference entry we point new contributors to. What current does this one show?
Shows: 10.5; A
